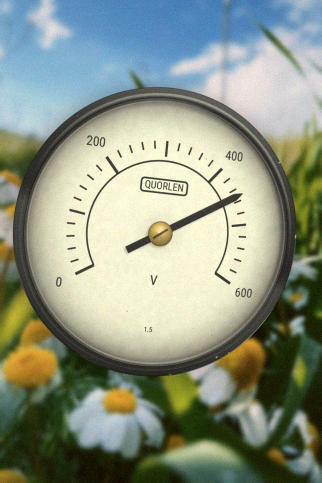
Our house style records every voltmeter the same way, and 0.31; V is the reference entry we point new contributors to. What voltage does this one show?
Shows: 450; V
